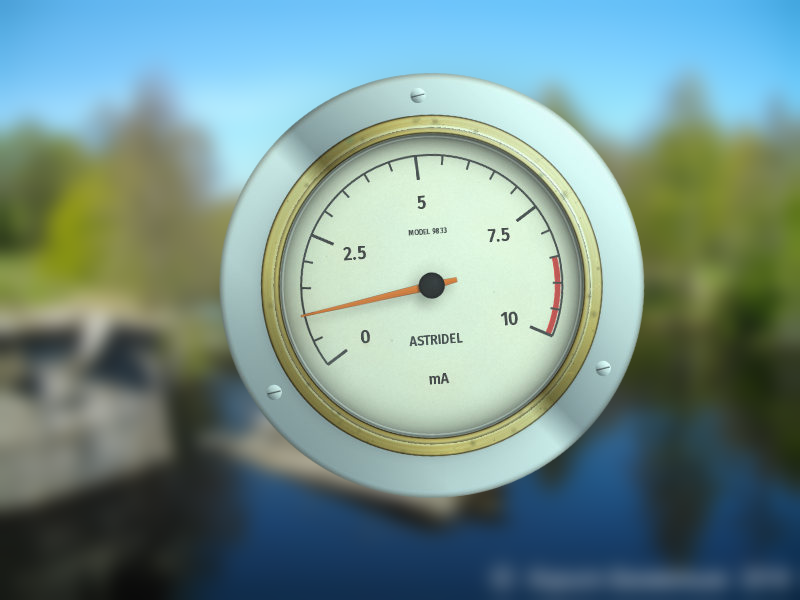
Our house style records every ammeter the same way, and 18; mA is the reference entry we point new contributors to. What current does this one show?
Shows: 1; mA
